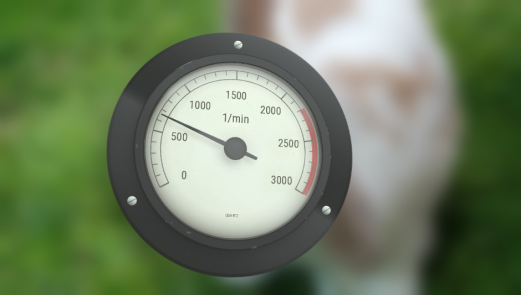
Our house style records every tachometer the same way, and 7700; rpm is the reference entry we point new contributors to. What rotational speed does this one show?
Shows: 650; rpm
